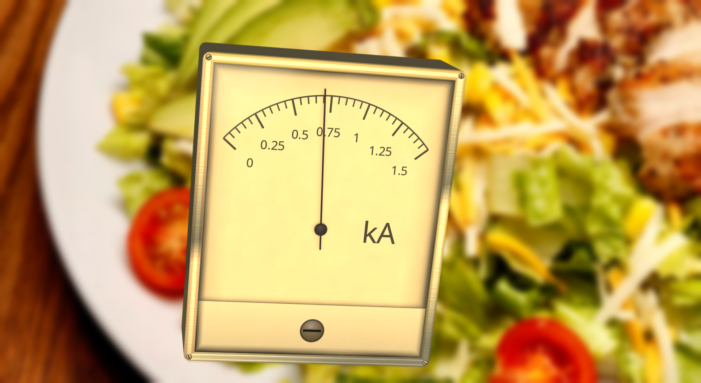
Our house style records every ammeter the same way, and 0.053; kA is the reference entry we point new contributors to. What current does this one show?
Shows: 0.7; kA
